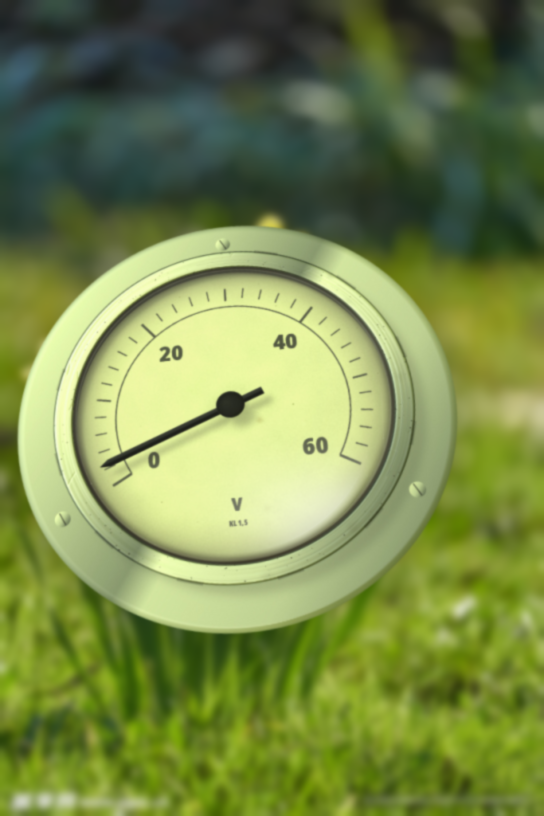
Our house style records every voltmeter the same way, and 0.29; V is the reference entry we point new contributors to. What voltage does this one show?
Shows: 2; V
